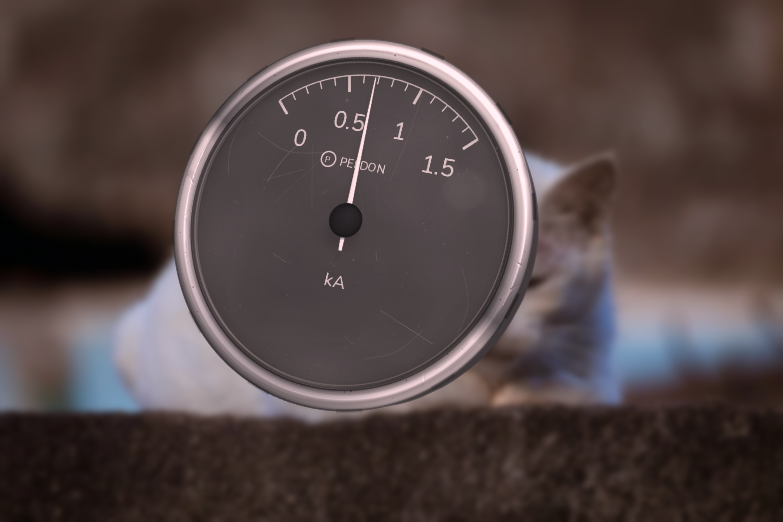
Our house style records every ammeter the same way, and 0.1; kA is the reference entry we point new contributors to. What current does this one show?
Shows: 0.7; kA
